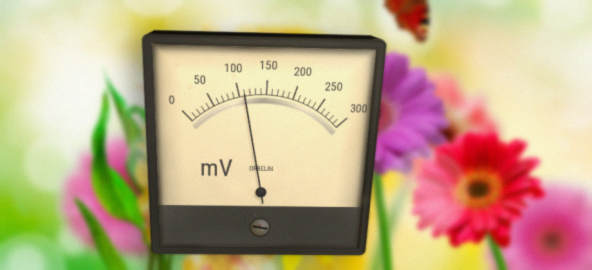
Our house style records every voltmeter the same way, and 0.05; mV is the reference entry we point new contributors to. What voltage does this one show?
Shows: 110; mV
